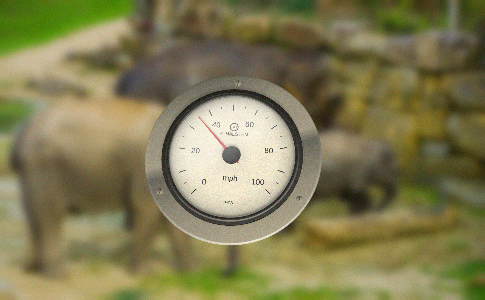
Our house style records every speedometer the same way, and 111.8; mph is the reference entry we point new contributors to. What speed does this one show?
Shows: 35; mph
